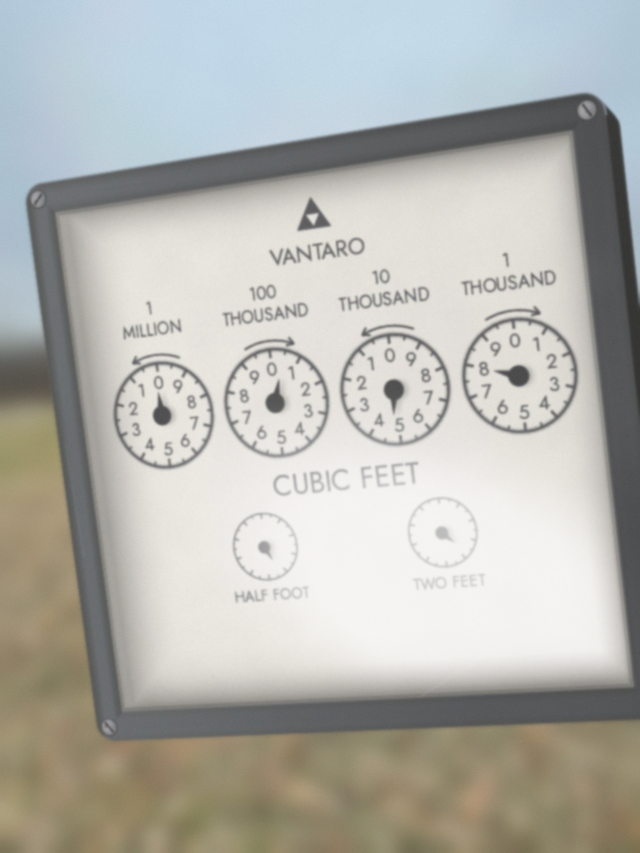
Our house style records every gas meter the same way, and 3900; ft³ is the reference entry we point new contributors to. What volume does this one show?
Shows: 4800; ft³
